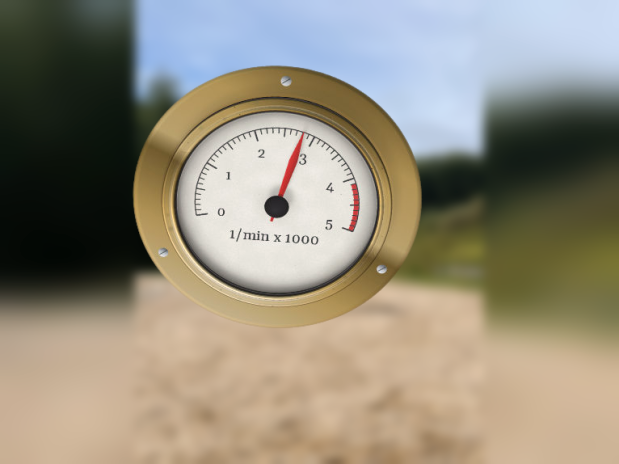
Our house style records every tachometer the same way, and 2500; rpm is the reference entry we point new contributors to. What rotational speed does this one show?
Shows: 2800; rpm
